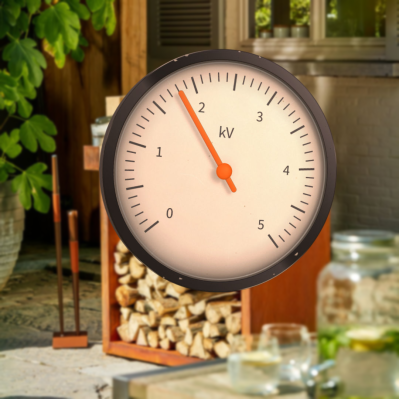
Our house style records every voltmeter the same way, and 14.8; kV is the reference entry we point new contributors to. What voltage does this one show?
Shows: 1.8; kV
